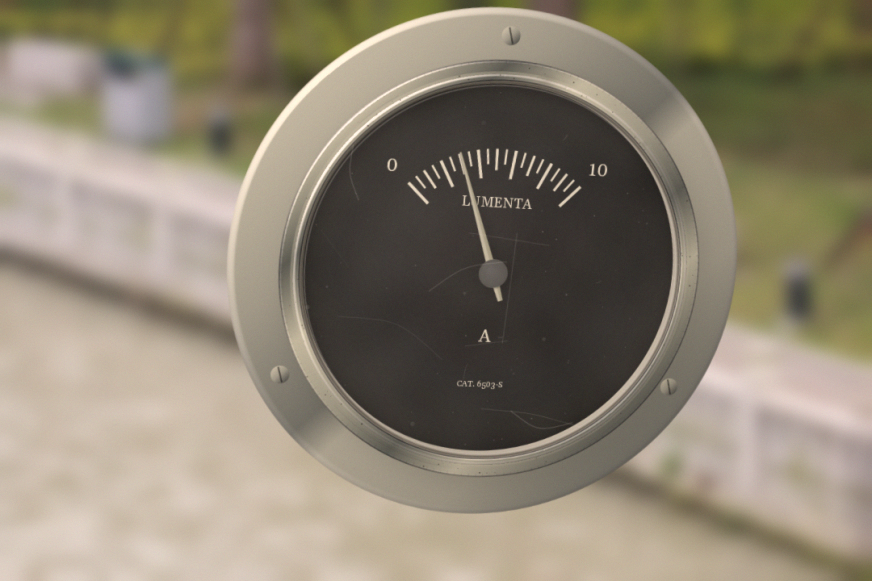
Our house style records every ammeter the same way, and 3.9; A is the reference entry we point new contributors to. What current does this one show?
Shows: 3; A
